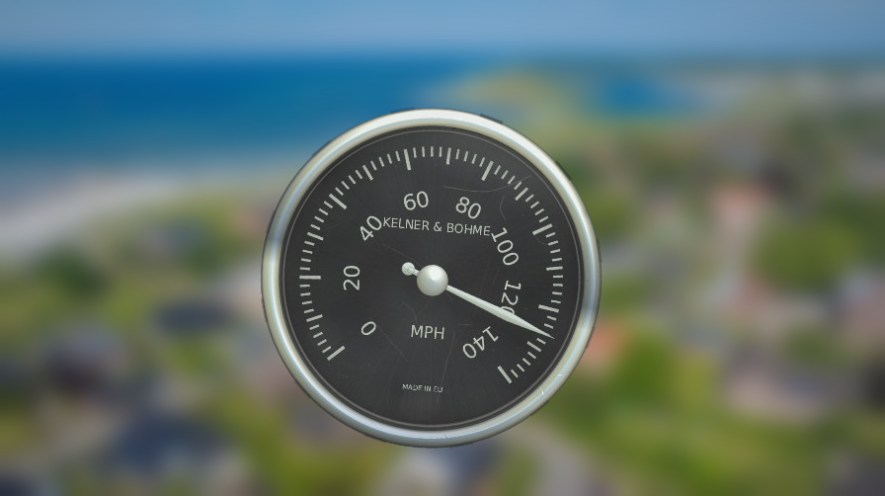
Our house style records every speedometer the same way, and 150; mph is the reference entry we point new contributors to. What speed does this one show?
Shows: 126; mph
